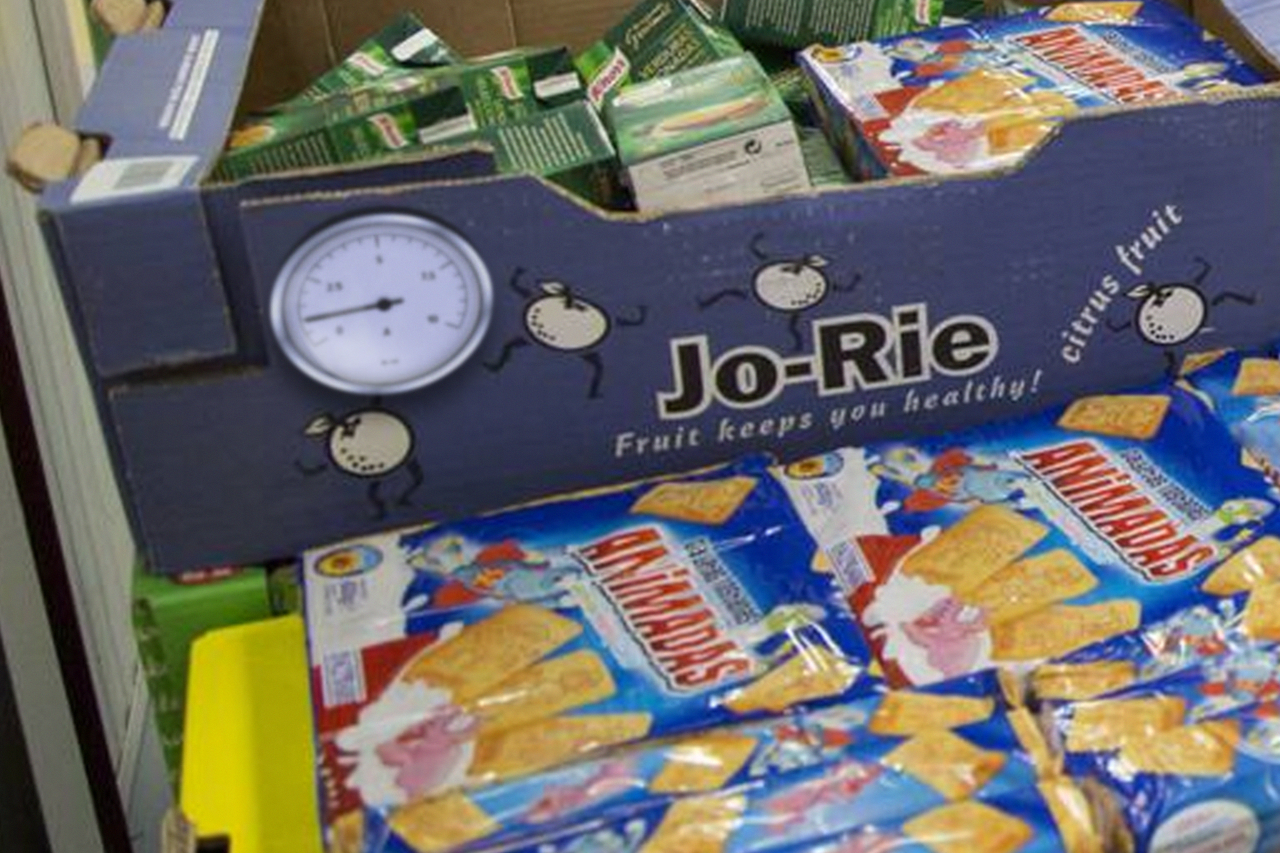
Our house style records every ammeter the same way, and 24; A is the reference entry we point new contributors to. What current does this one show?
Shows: 1; A
